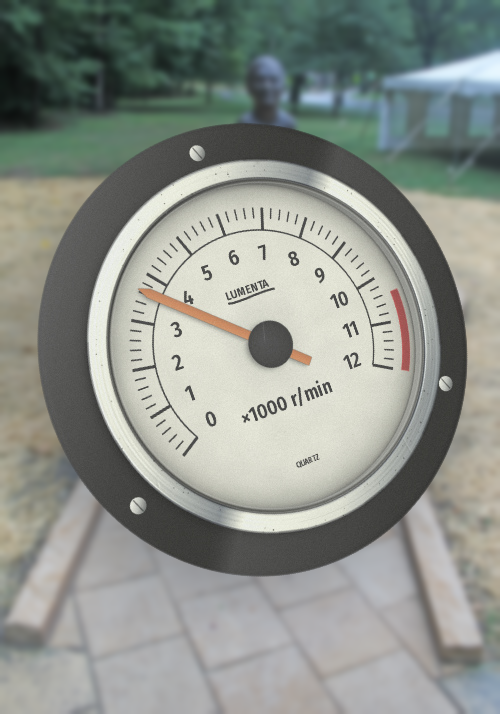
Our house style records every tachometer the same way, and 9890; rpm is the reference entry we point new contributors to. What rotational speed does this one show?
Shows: 3600; rpm
